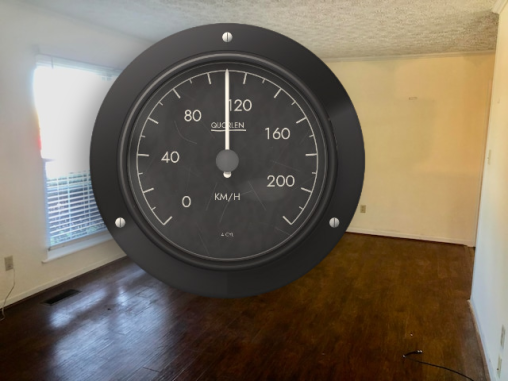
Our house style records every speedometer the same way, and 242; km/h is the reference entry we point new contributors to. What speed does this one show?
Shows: 110; km/h
